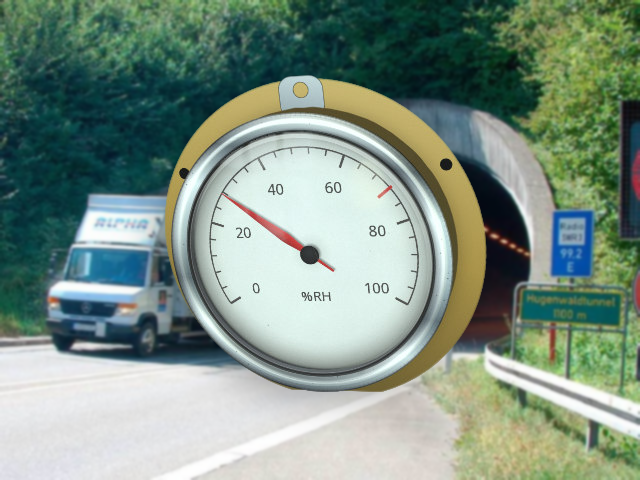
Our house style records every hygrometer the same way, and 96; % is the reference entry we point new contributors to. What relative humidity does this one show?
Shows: 28; %
